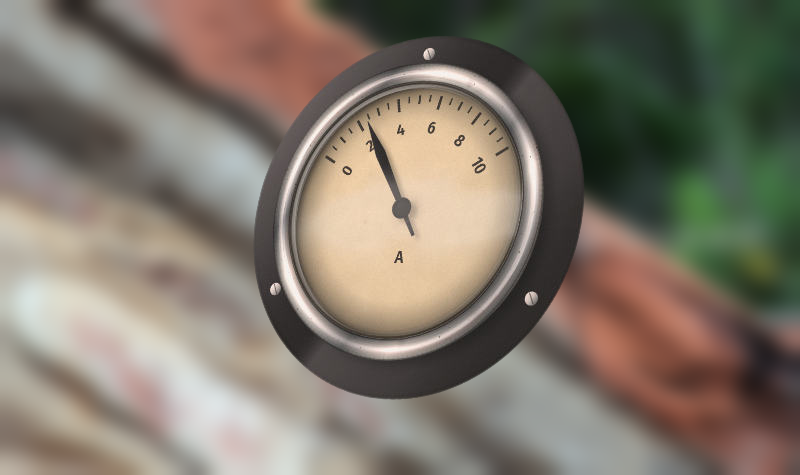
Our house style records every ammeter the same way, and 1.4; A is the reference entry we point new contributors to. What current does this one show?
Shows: 2.5; A
